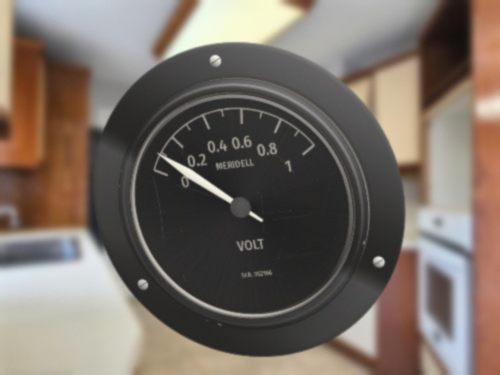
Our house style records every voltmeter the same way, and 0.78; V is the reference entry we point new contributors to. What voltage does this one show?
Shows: 0.1; V
